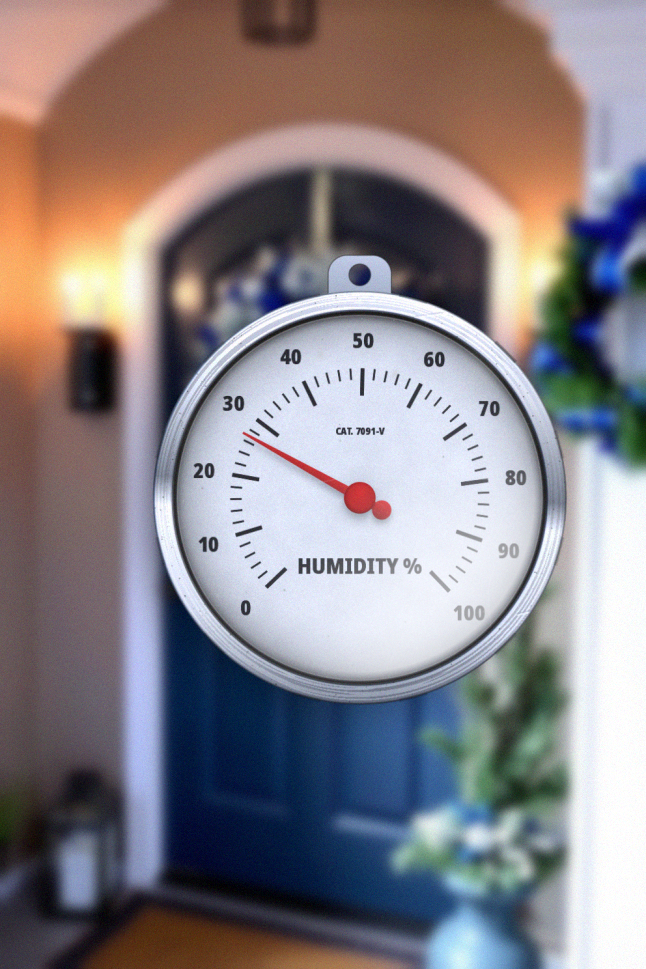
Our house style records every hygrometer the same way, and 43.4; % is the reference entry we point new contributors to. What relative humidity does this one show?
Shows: 27; %
